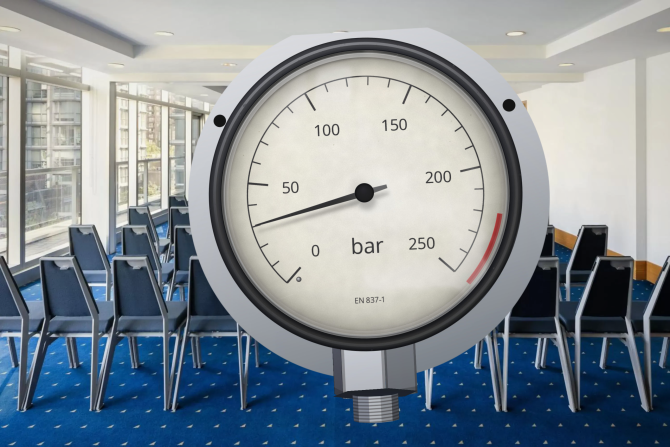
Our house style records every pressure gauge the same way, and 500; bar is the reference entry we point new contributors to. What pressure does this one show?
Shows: 30; bar
